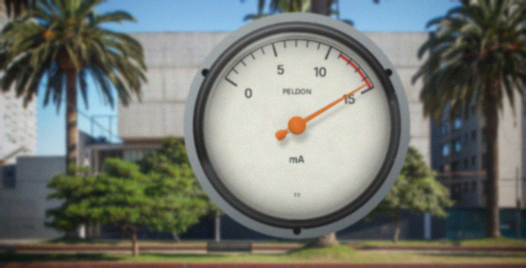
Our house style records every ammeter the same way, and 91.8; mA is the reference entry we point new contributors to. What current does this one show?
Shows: 14.5; mA
